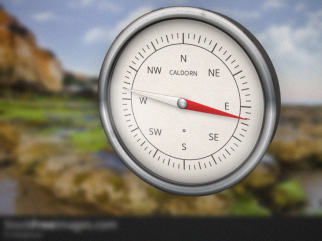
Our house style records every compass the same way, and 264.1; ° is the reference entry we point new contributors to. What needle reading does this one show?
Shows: 100; °
